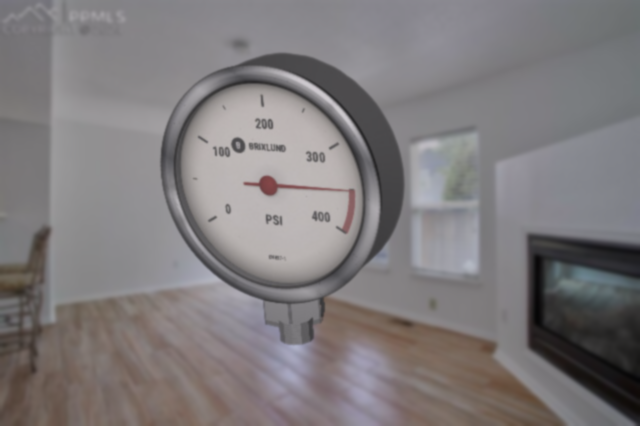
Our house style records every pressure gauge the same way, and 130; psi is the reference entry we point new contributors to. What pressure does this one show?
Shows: 350; psi
